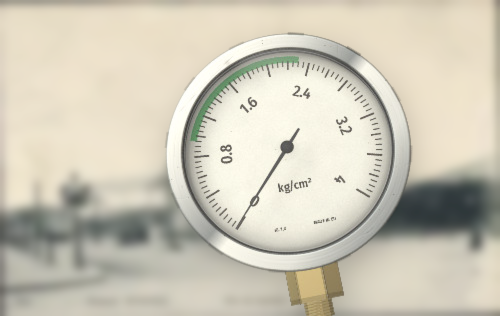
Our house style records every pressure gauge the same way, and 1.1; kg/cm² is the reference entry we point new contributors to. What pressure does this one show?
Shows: 0; kg/cm²
